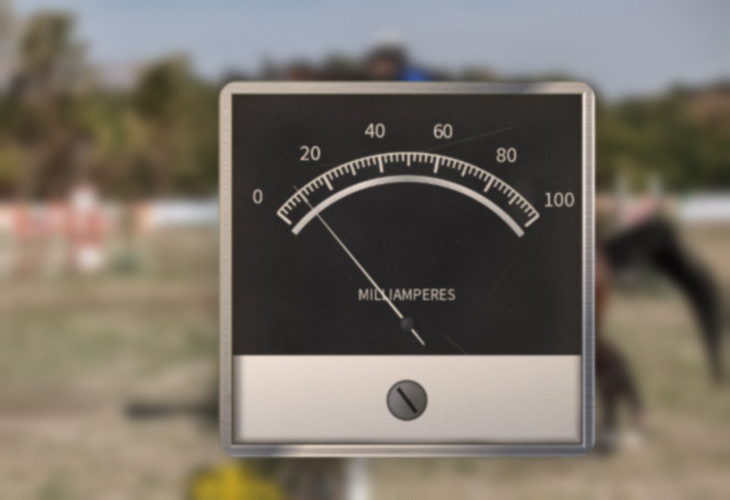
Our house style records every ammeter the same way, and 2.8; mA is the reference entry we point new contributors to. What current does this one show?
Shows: 10; mA
